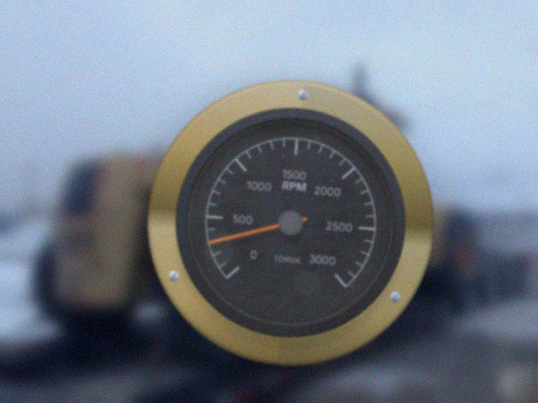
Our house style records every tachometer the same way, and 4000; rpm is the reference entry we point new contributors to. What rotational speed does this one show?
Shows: 300; rpm
